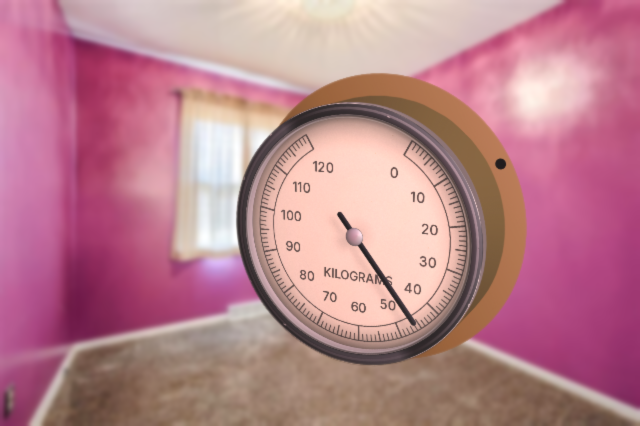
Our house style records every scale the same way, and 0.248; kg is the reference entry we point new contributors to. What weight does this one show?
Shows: 45; kg
